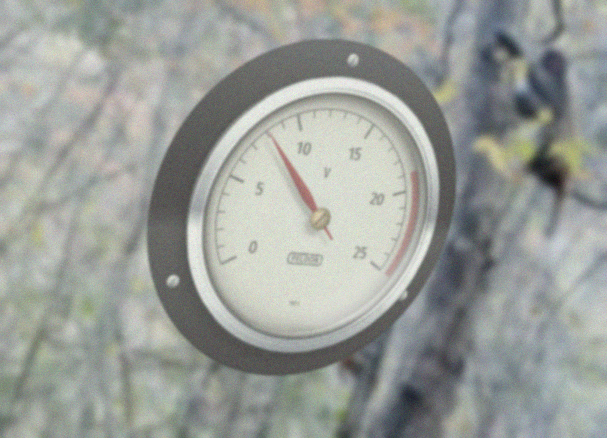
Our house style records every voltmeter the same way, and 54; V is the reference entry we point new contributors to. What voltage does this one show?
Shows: 8; V
